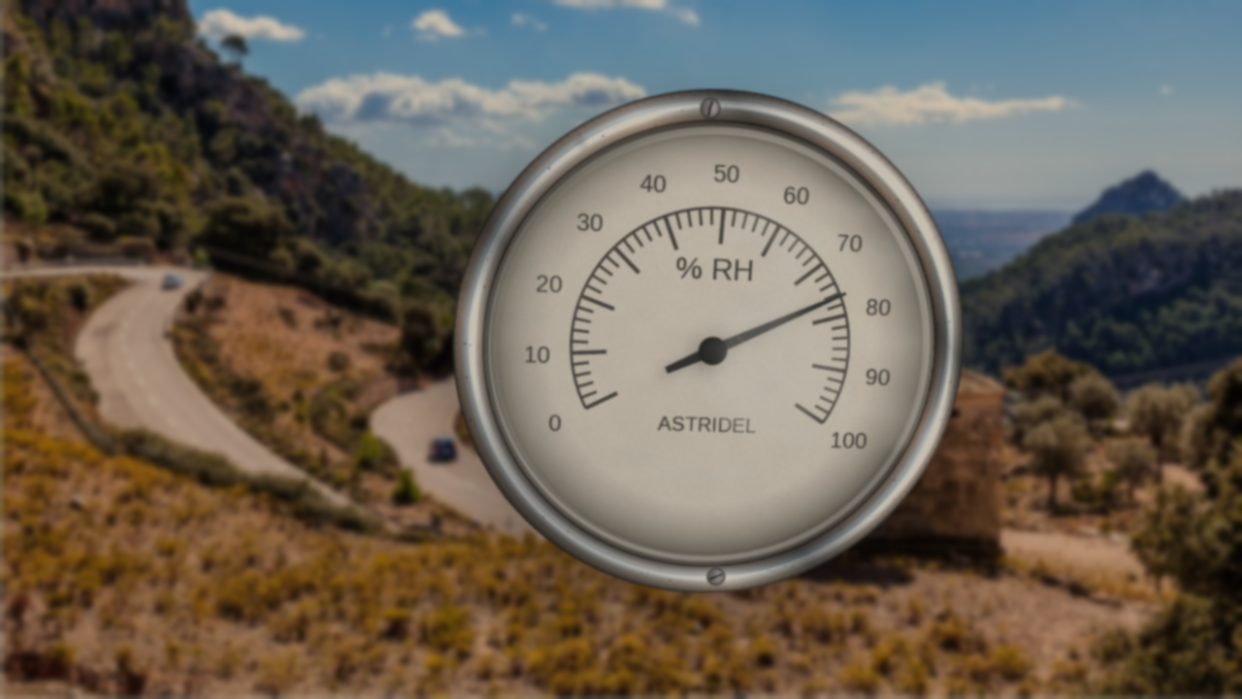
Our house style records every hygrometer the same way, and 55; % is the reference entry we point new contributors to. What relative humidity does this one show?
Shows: 76; %
